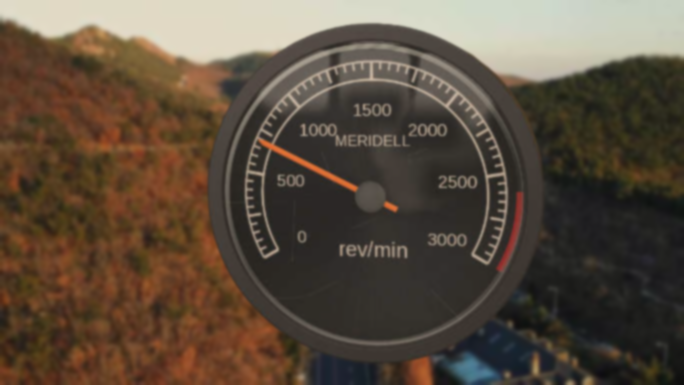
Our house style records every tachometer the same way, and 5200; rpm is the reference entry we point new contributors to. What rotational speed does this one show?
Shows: 700; rpm
